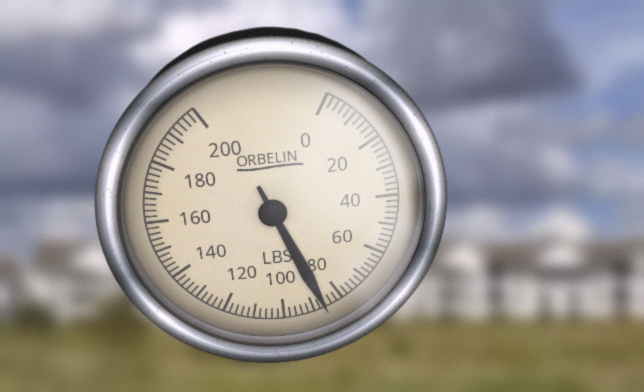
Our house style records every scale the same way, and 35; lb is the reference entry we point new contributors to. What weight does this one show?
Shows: 86; lb
